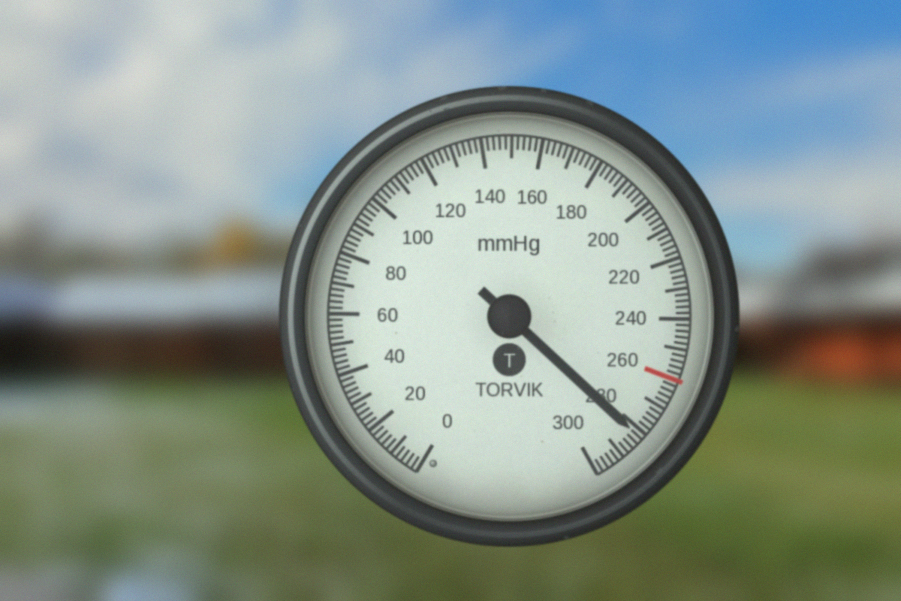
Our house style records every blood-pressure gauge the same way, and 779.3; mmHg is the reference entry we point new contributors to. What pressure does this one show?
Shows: 282; mmHg
